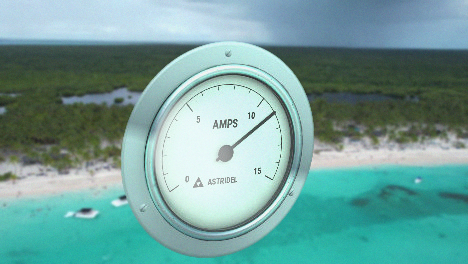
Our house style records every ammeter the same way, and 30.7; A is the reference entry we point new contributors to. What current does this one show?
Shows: 11; A
